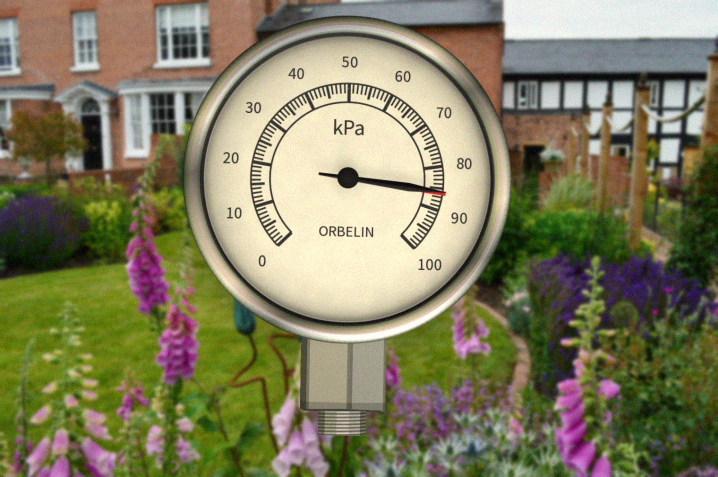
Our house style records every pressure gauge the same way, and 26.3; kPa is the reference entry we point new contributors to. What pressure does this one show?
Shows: 86; kPa
